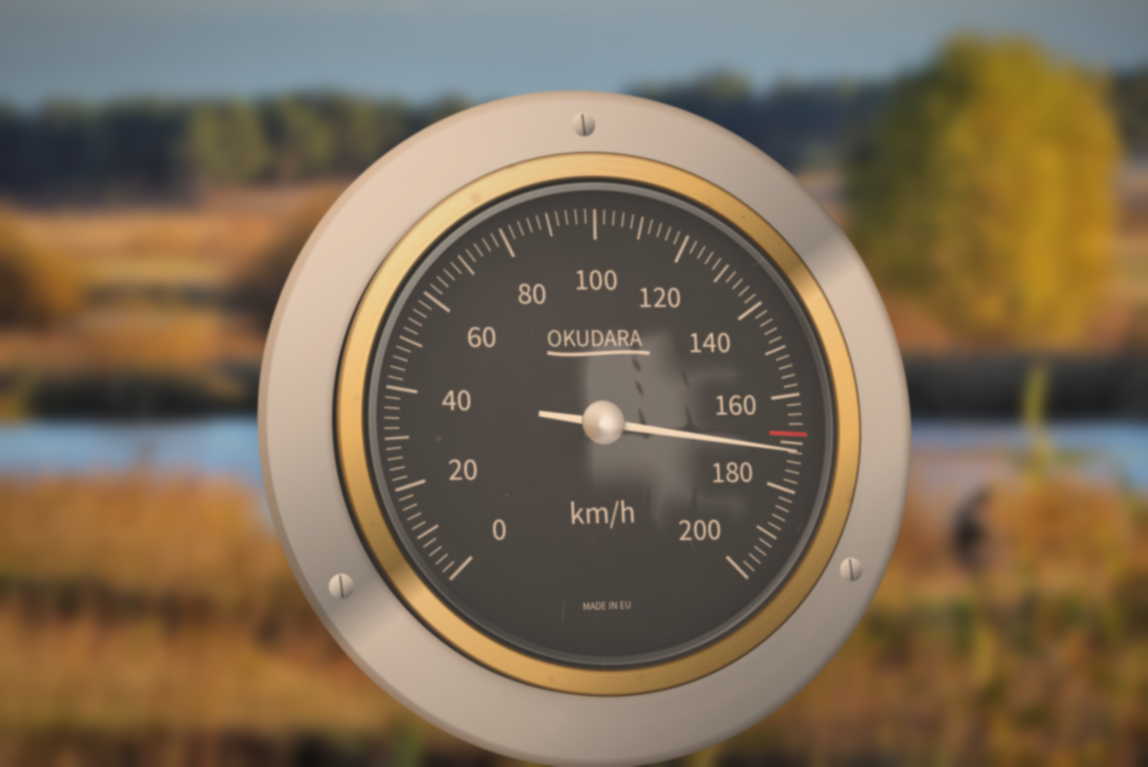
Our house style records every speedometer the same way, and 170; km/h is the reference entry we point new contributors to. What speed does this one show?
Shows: 172; km/h
